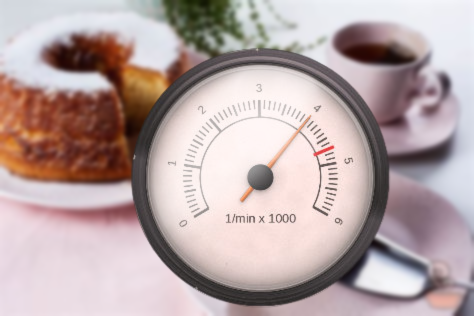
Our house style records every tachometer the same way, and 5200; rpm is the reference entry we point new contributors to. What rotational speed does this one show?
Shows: 4000; rpm
